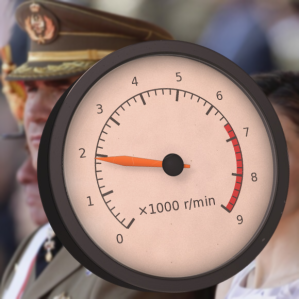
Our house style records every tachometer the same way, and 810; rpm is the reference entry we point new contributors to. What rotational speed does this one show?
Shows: 1900; rpm
